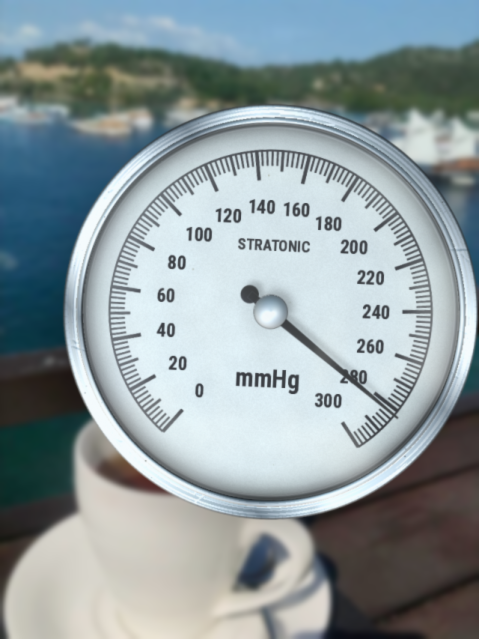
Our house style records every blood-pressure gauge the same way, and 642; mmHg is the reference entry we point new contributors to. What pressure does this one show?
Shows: 282; mmHg
